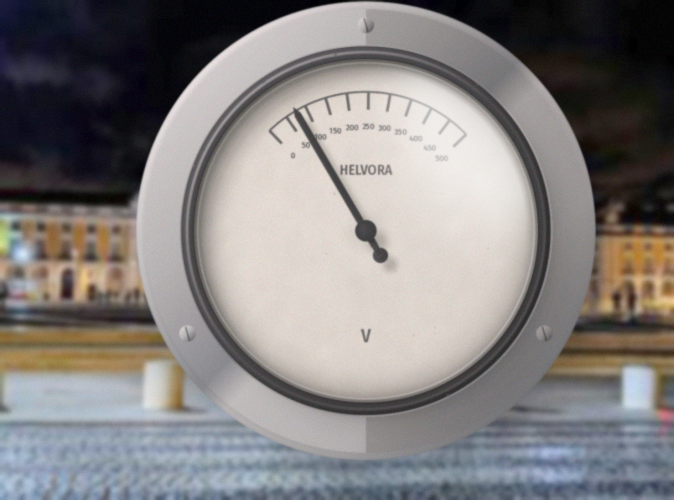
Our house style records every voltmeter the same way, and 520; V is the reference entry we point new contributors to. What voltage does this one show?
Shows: 75; V
